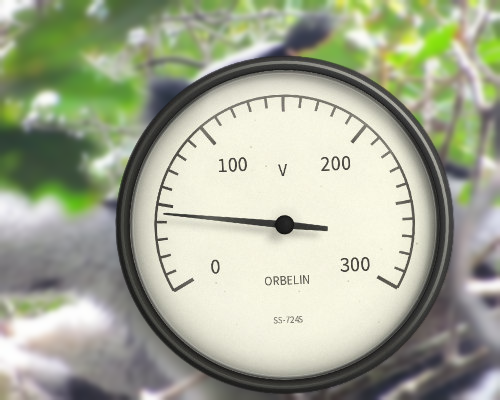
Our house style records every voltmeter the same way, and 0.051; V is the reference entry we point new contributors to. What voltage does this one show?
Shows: 45; V
